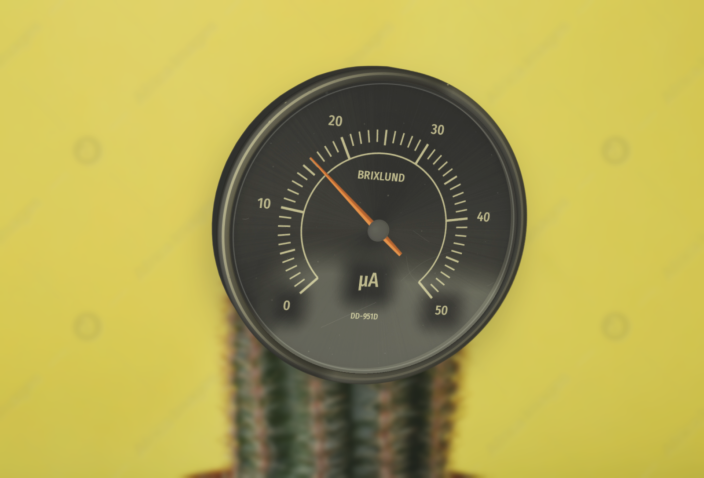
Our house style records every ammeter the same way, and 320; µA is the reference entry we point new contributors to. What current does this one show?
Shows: 16; µA
